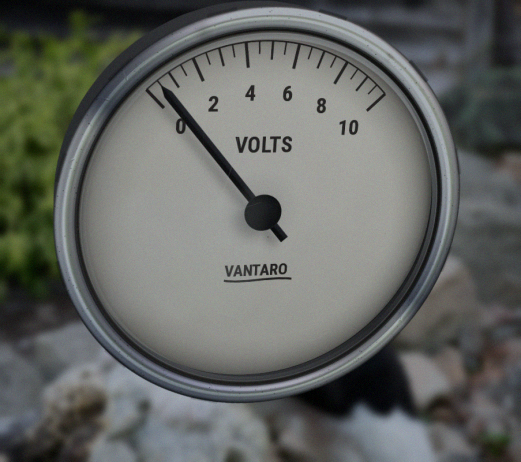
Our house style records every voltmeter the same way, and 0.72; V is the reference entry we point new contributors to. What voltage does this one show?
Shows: 0.5; V
